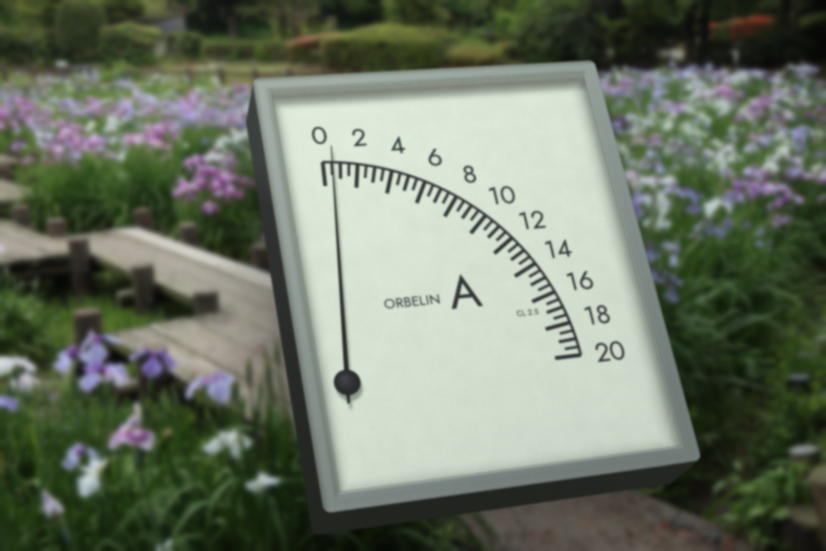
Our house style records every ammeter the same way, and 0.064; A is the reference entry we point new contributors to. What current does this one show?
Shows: 0.5; A
